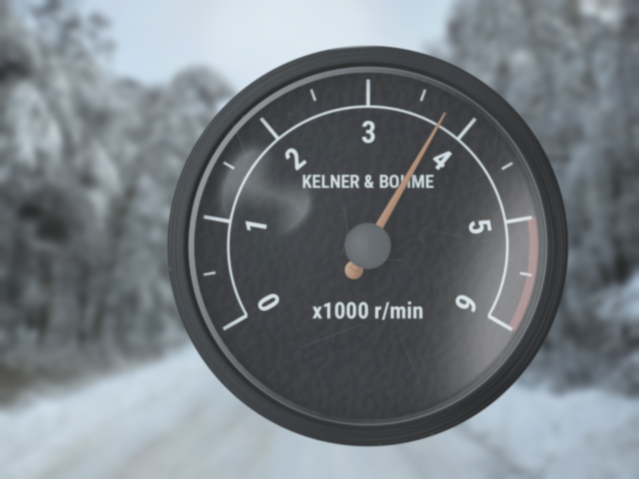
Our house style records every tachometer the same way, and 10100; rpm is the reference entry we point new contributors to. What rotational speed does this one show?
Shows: 3750; rpm
